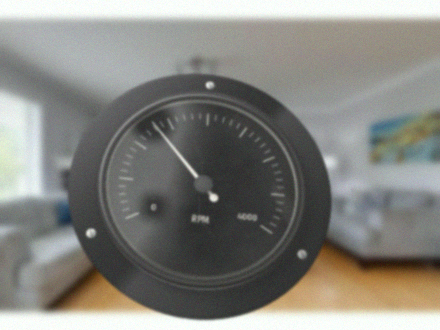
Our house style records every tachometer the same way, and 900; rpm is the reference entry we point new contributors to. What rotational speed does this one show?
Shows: 1300; rpm
